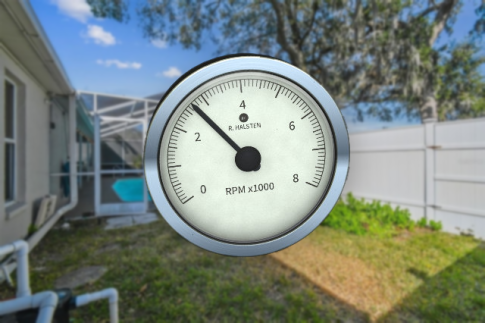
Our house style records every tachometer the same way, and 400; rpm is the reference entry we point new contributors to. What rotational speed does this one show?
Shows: 2700; rpm
